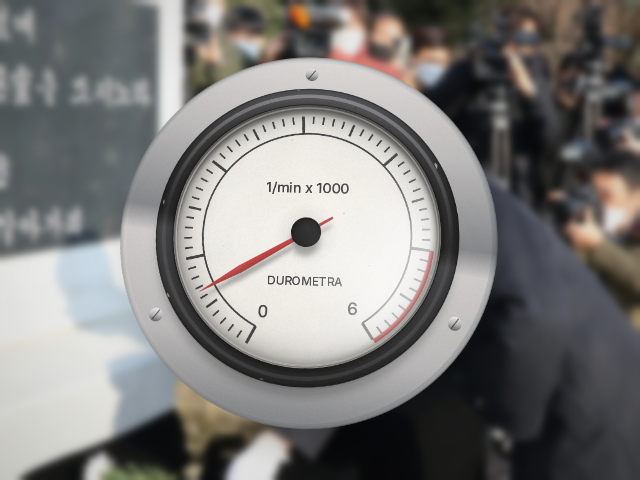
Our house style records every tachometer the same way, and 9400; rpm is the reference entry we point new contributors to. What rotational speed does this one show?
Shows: 650; rpm
